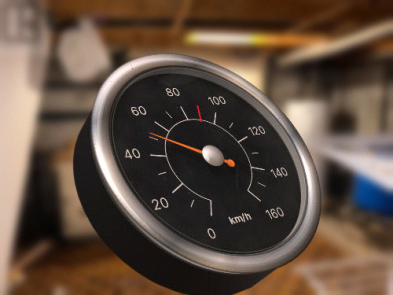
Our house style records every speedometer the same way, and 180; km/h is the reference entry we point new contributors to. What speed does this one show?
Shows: 50; km/h
